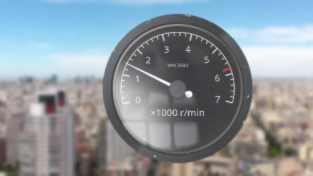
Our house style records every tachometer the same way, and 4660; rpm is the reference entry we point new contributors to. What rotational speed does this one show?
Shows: 1400; rpm
